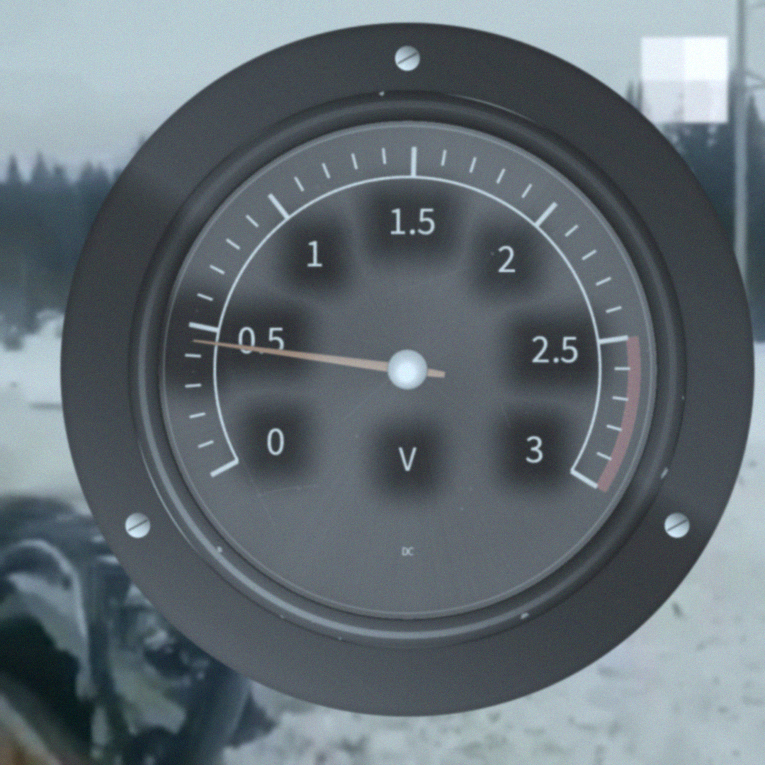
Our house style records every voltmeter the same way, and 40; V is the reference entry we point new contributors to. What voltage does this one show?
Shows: 0.45; V
